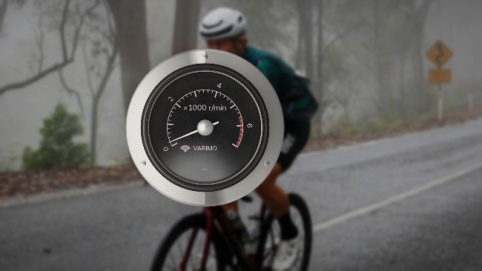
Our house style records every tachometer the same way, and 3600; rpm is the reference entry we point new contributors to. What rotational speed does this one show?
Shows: 200; rpm
